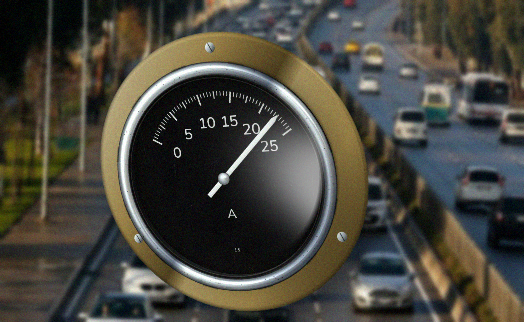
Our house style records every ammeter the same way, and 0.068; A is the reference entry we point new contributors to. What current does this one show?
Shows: 22.5; A
